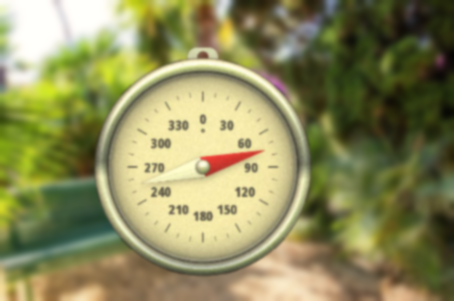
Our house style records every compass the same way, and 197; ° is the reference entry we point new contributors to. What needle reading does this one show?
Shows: 75; °
